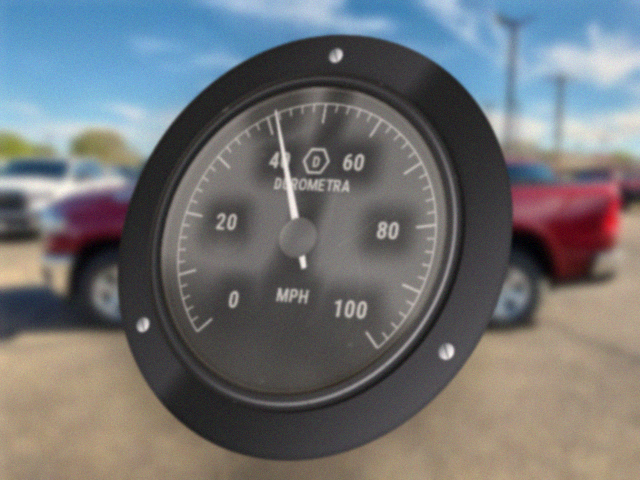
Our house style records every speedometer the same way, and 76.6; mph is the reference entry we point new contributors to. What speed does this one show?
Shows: 42; mph
